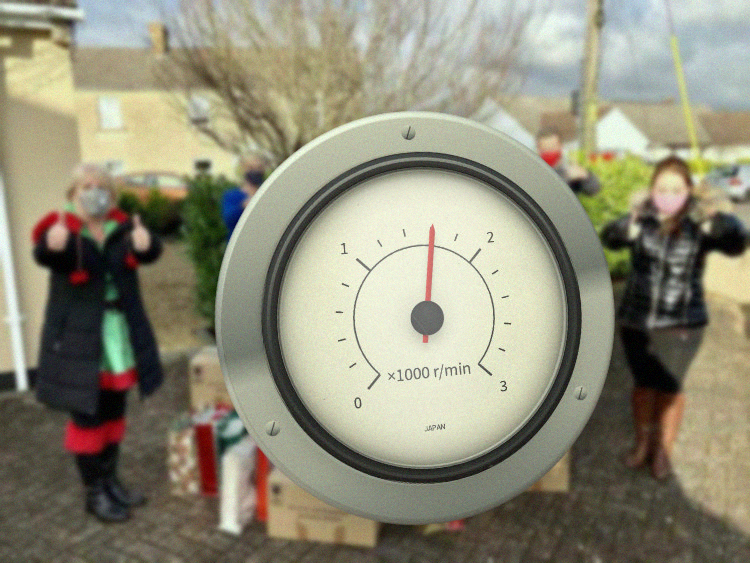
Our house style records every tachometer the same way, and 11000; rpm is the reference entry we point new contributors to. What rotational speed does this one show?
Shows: 1600; rpm
